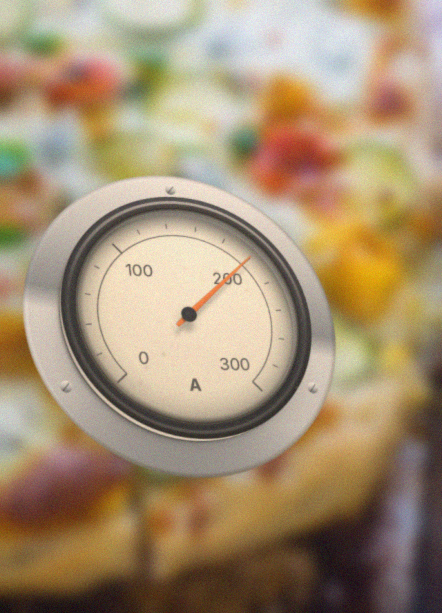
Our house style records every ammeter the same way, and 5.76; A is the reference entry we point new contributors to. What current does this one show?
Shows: 200; A
